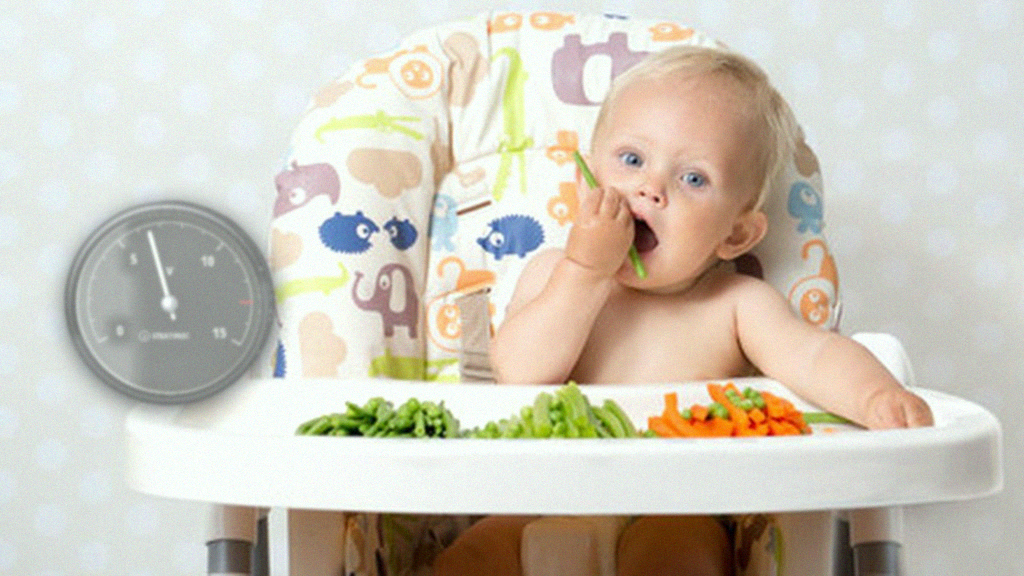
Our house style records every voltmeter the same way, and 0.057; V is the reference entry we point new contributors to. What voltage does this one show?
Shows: 6.5; V
